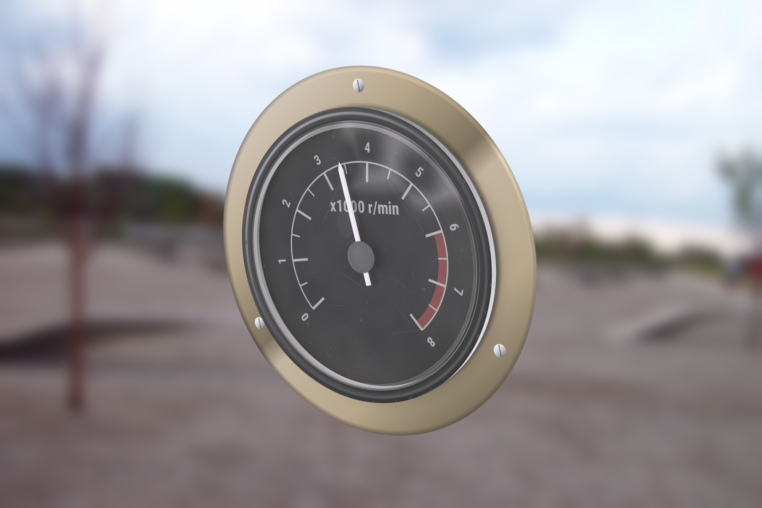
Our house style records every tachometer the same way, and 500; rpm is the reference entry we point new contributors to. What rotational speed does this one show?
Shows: 3500; rpm
